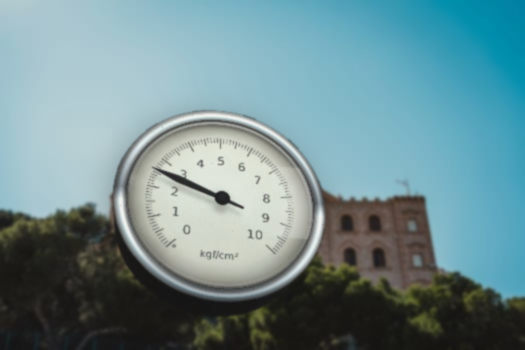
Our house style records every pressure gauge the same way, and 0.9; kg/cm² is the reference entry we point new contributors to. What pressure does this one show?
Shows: 2.5; kg/cm²
